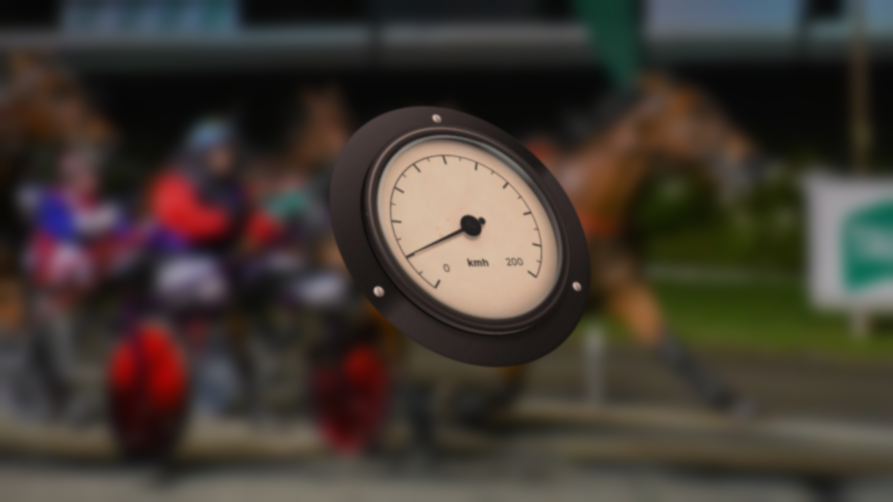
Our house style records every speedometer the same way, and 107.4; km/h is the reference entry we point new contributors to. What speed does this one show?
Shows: 20; km/h
